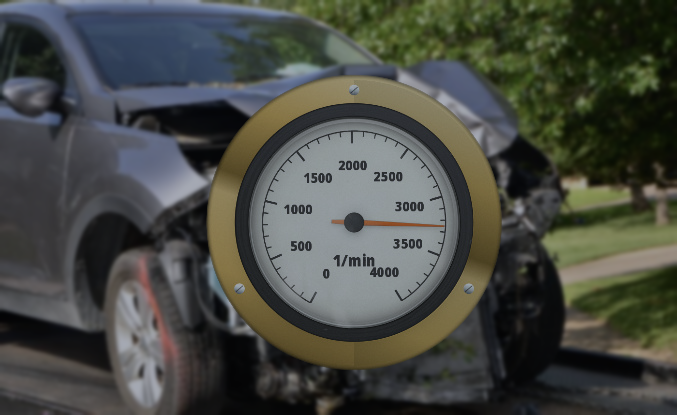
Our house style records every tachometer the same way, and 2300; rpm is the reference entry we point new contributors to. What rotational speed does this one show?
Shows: 3250; rpm
